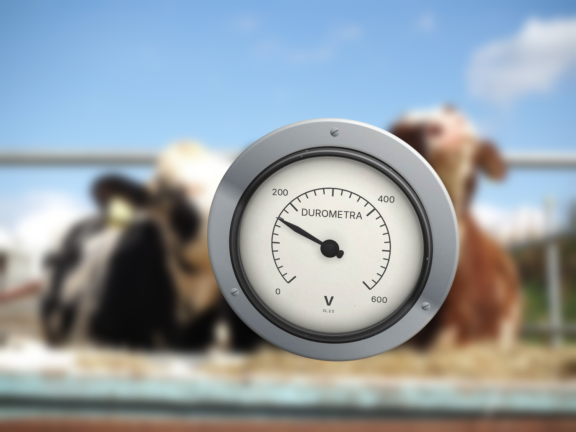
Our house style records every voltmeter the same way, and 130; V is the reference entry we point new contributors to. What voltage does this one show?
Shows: 160; V
